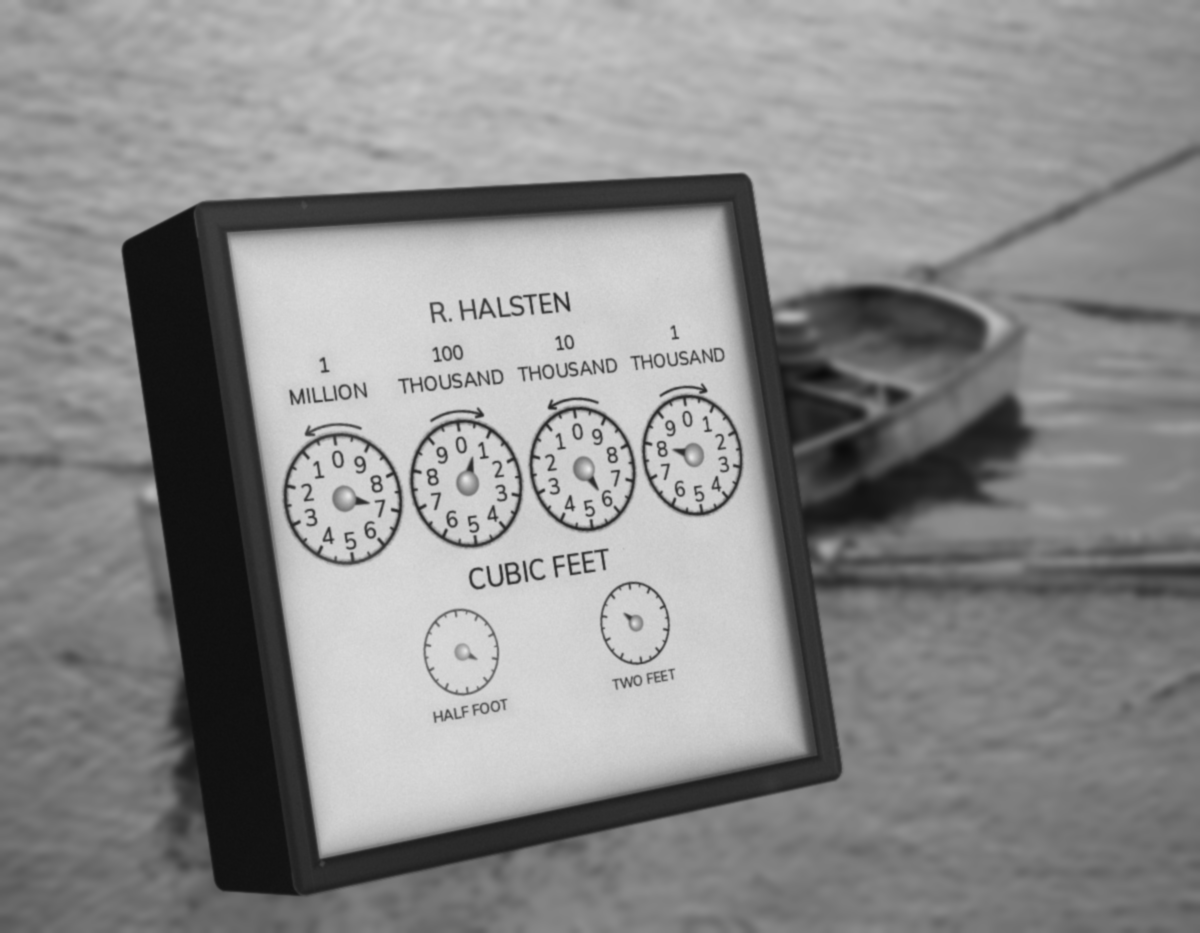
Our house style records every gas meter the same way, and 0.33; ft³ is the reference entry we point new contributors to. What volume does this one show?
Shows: 705800; ft³
